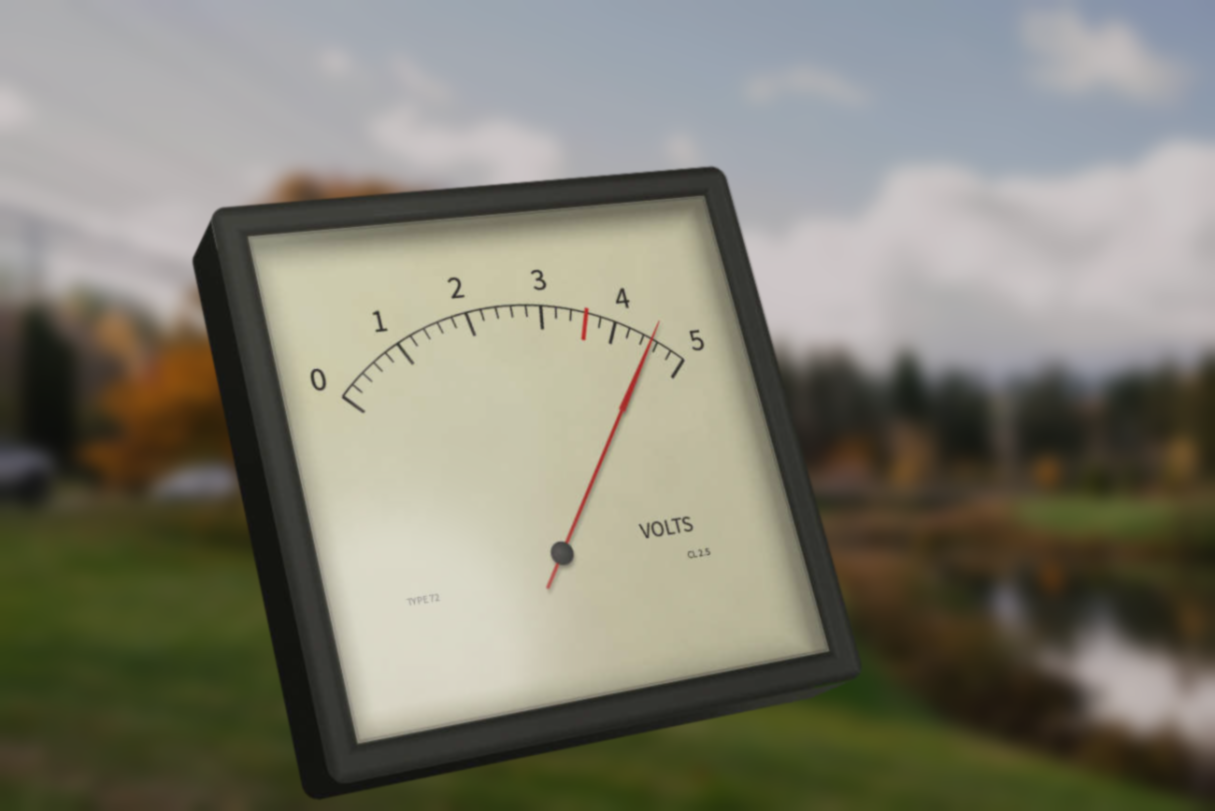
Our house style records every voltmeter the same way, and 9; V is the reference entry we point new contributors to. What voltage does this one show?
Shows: 4.5; V
